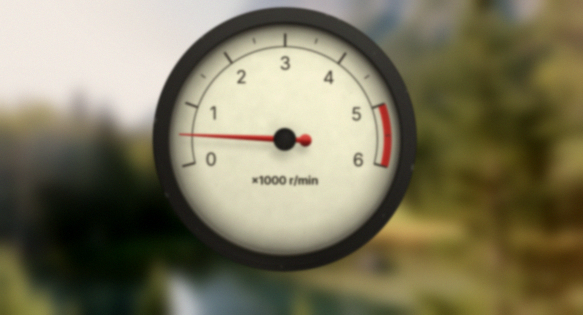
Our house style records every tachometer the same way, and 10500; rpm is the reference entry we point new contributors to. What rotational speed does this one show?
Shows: 500; rpm
